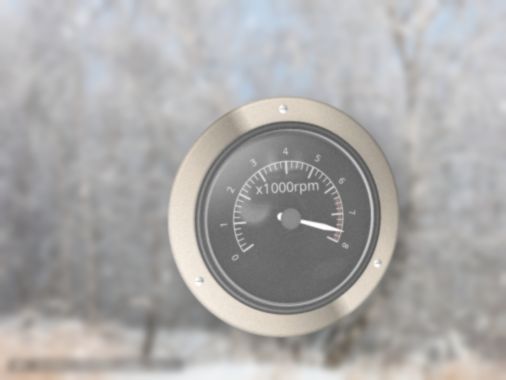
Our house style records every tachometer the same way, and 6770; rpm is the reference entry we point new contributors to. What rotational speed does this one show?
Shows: 7600; rpm
